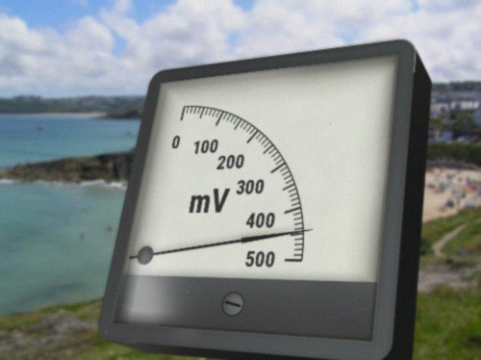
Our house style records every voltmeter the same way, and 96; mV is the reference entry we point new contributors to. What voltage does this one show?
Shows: 450; mV
